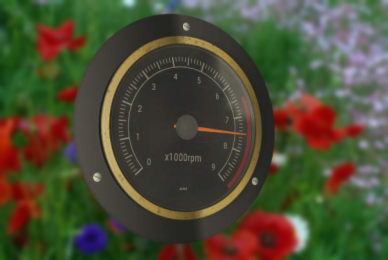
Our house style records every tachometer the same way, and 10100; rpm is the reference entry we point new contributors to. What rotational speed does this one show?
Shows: 7500; rpm
